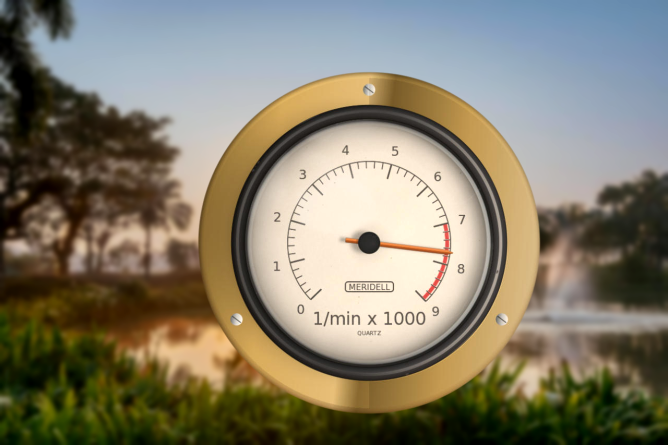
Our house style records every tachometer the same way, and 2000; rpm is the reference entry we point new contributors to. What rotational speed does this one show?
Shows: 7700; rpm
